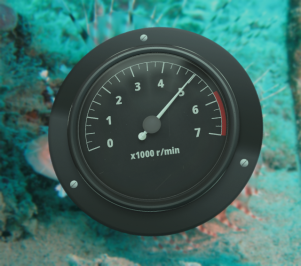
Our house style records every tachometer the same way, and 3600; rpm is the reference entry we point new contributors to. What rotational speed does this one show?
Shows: 5000; rpm
